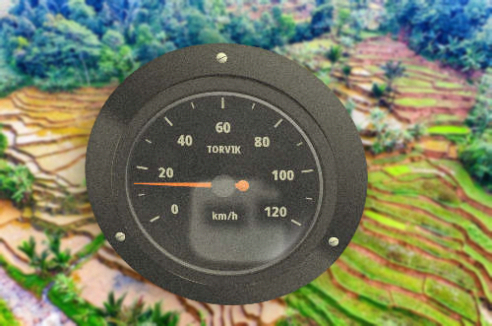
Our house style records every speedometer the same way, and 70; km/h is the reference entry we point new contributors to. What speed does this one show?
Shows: 15; km/h
